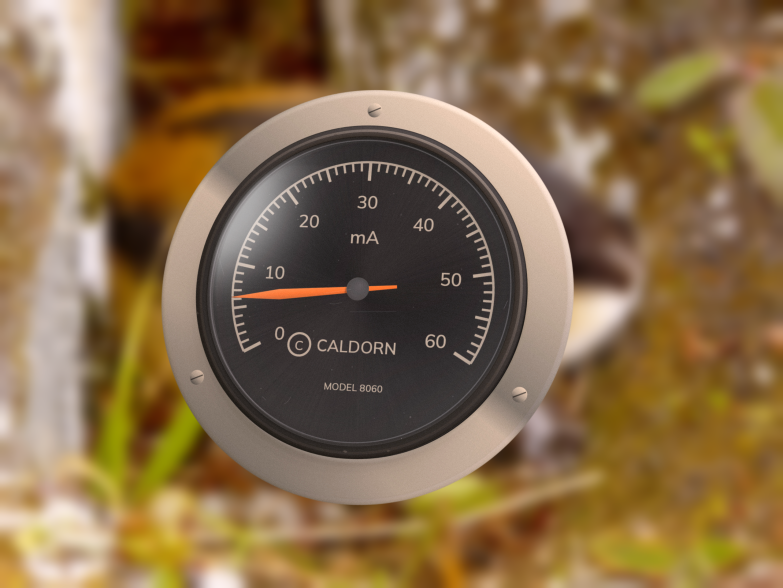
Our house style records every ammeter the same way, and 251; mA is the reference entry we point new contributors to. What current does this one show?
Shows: 6; mA
